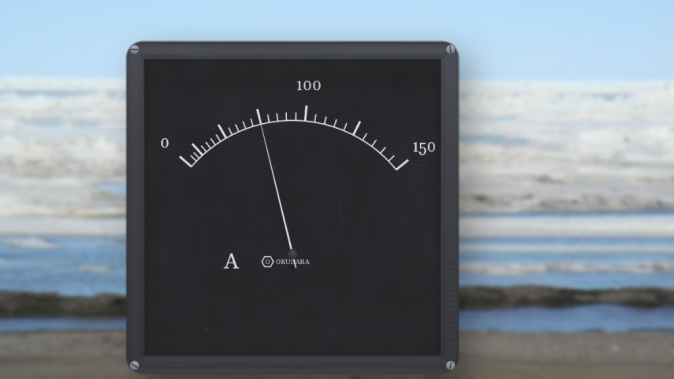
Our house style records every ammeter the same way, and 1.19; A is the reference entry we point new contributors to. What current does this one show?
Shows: 75; A
